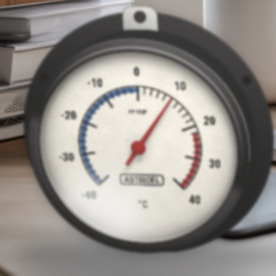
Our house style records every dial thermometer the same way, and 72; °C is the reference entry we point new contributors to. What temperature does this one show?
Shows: 10; °C
